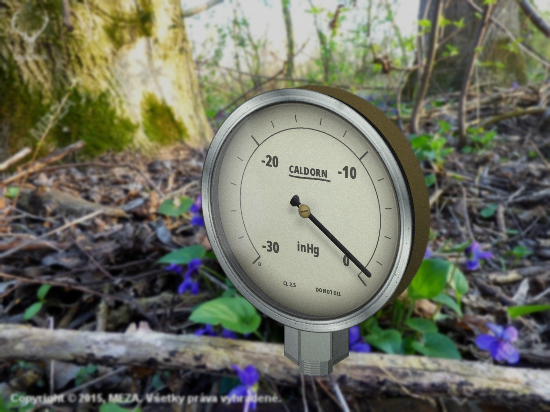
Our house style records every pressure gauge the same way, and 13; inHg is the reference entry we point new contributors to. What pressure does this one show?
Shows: -1; inHg
